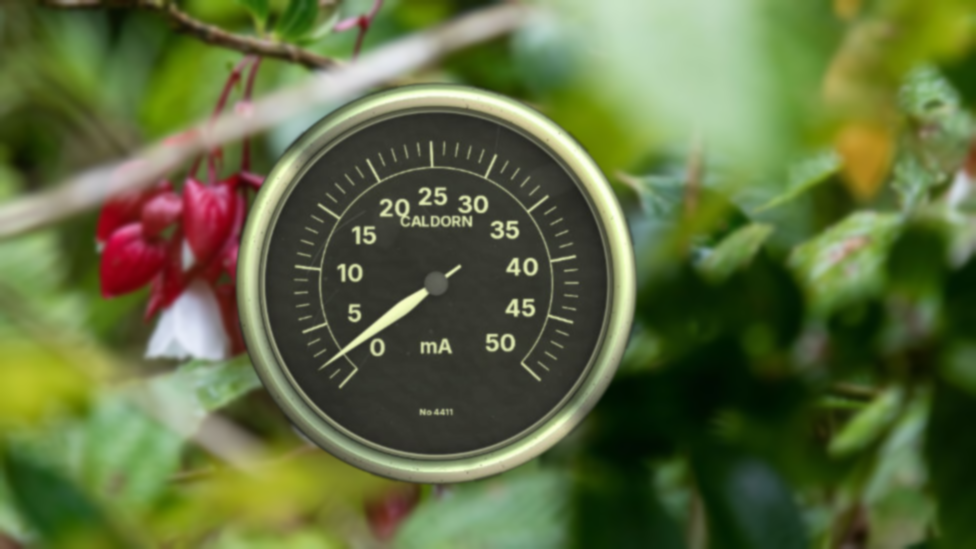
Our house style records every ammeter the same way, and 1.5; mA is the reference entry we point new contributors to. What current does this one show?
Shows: 2; mA
